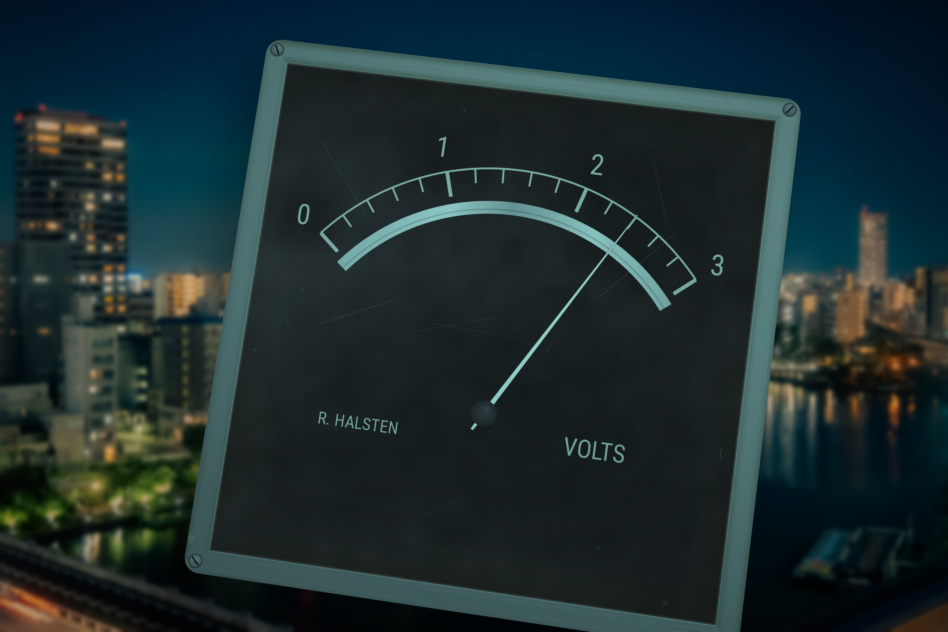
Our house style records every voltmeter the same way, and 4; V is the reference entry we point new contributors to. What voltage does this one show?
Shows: 2.4; V
